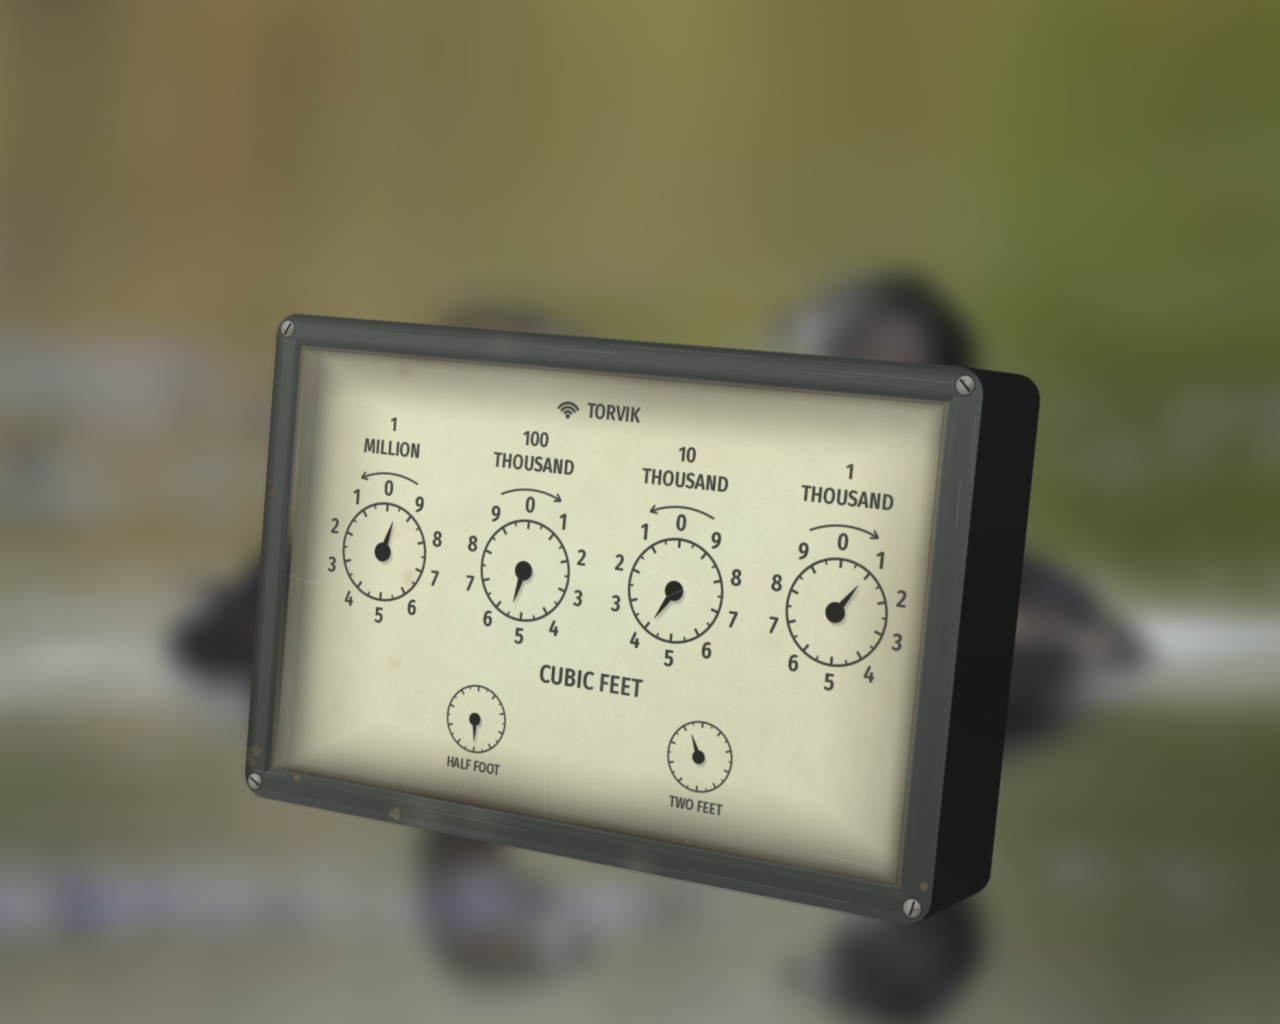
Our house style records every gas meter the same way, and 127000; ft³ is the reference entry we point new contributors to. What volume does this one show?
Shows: 954100; ft³
